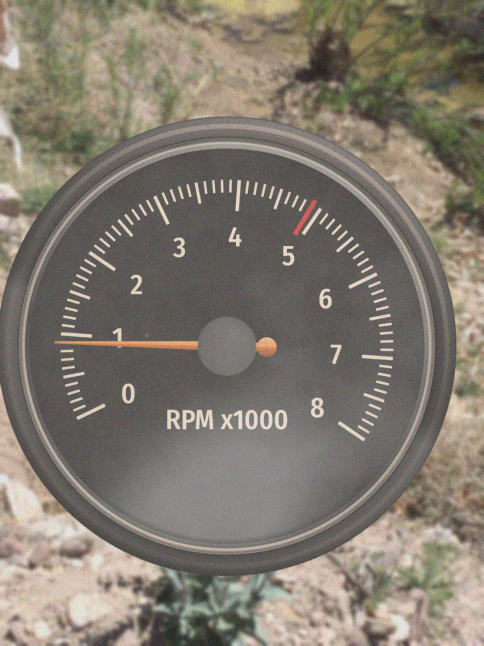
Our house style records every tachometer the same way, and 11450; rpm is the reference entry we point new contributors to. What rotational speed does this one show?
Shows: 900; rpm
